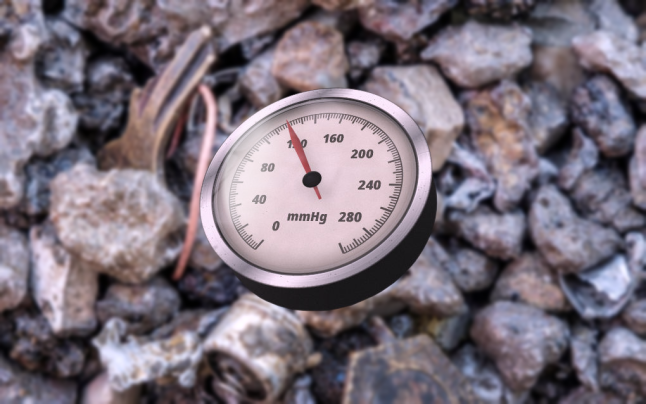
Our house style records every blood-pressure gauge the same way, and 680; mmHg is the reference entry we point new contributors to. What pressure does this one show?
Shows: 120; mmHg
